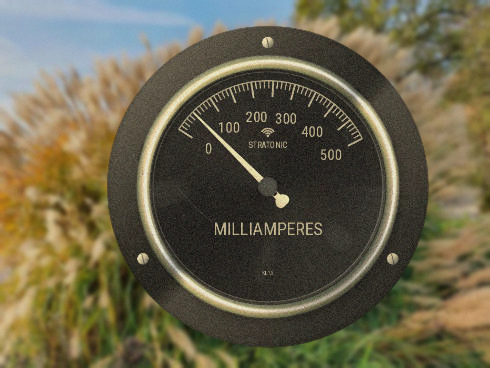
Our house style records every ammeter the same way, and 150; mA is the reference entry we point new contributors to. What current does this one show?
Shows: 50; mA
